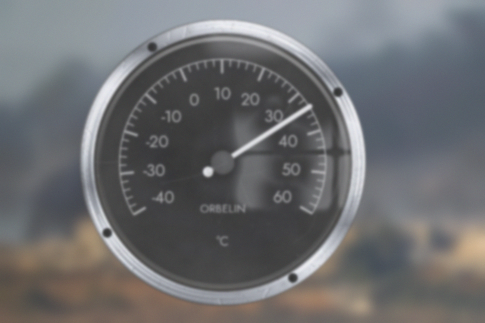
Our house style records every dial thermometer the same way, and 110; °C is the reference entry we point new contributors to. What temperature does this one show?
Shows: 34; °C
